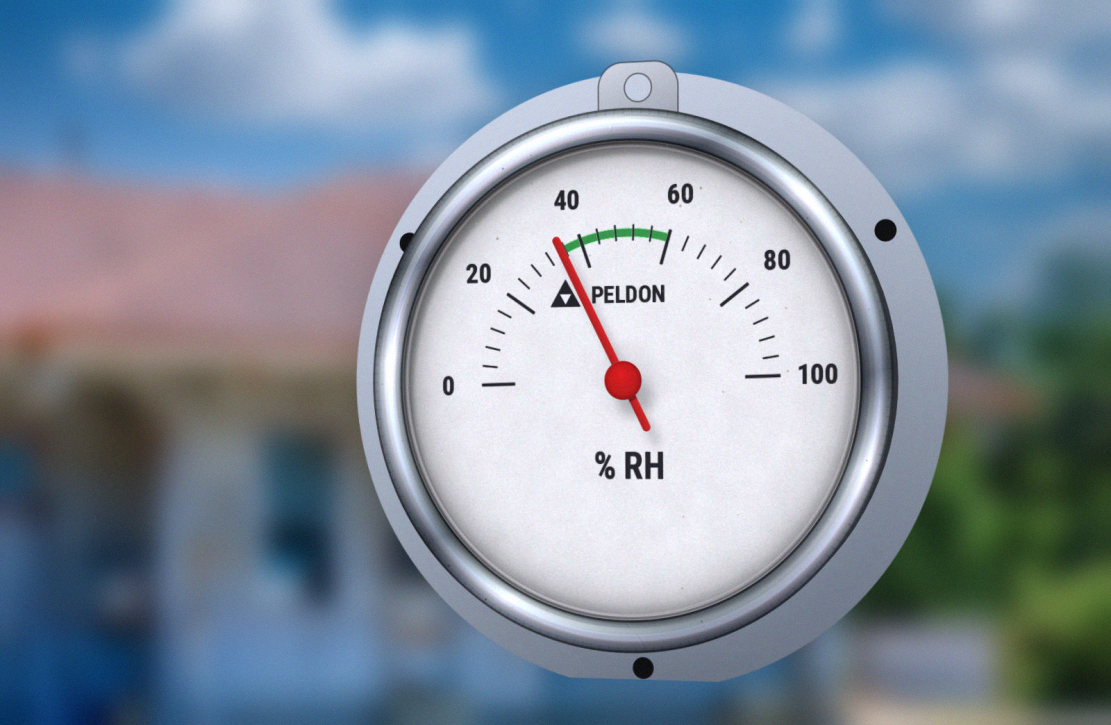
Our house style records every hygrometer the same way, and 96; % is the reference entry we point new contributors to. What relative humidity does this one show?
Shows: 36; %
